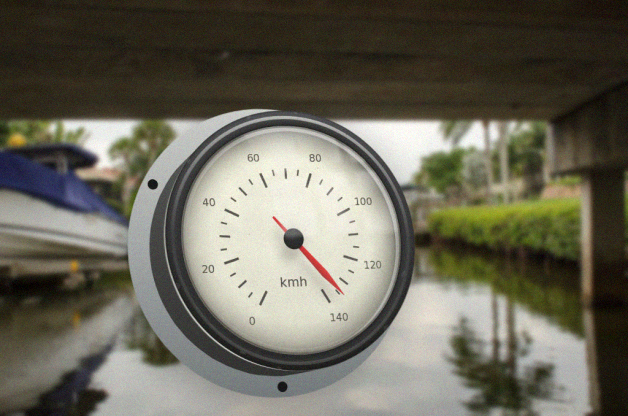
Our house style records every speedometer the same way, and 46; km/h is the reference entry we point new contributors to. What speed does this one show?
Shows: 135; km/h
